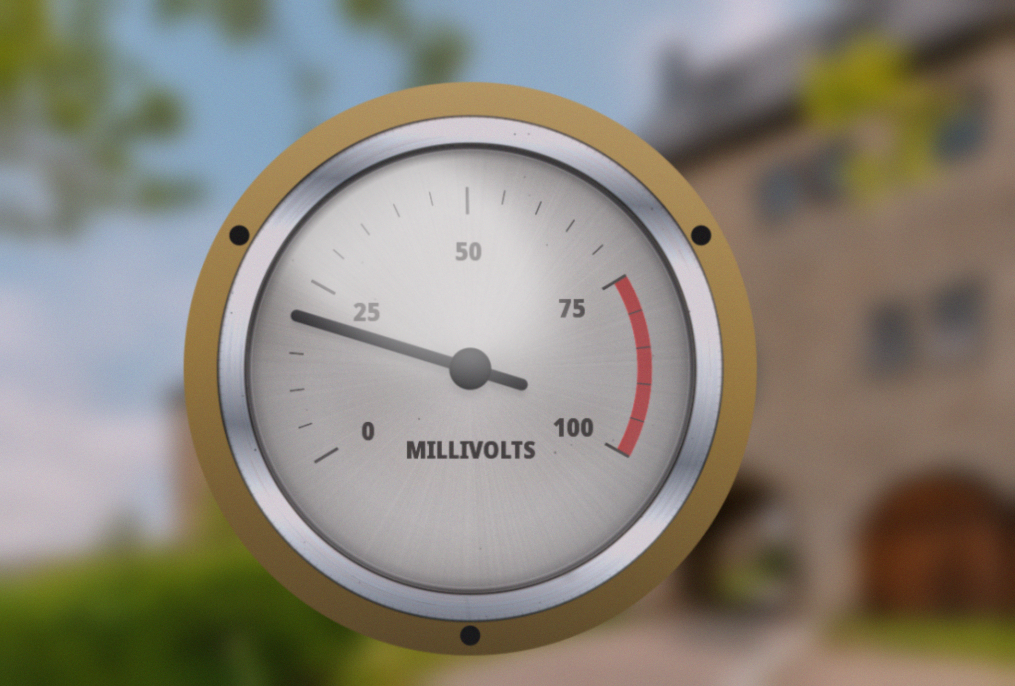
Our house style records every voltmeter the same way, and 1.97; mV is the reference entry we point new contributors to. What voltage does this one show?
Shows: 20; mV
